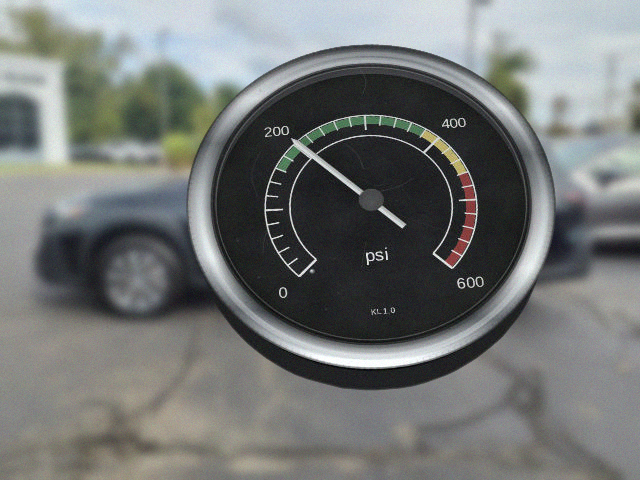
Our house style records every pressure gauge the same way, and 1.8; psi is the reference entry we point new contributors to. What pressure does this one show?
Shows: 200; psi
